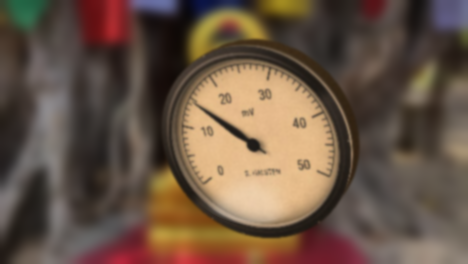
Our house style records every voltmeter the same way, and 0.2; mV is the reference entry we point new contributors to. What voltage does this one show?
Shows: 15; mV
